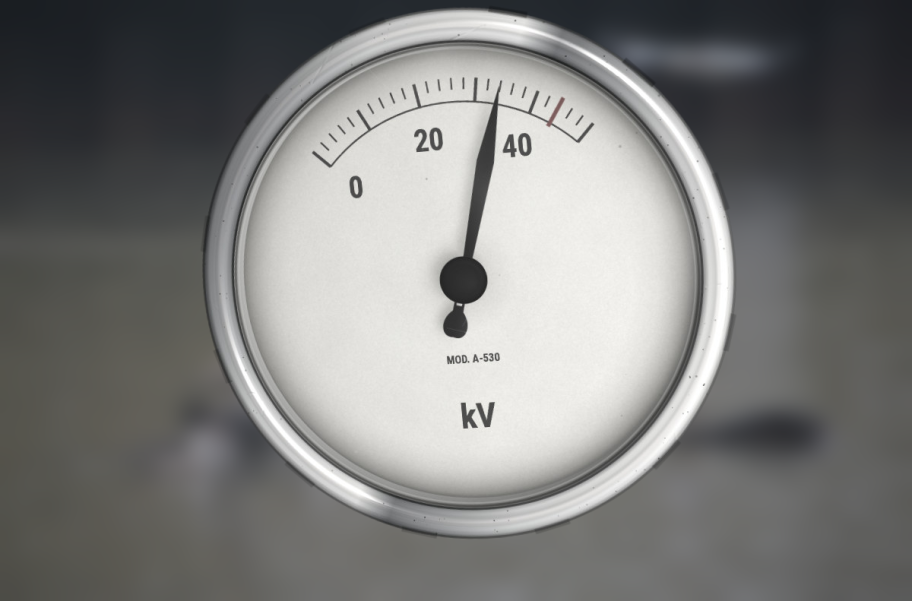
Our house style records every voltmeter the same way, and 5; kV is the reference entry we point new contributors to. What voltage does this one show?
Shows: 34; kV
